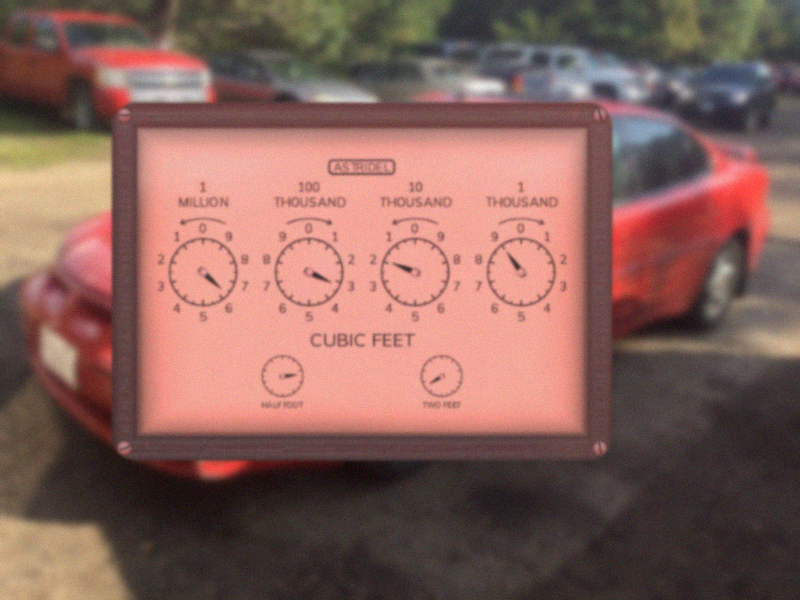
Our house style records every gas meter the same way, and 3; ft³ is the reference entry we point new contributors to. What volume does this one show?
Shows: 631900; ft³
